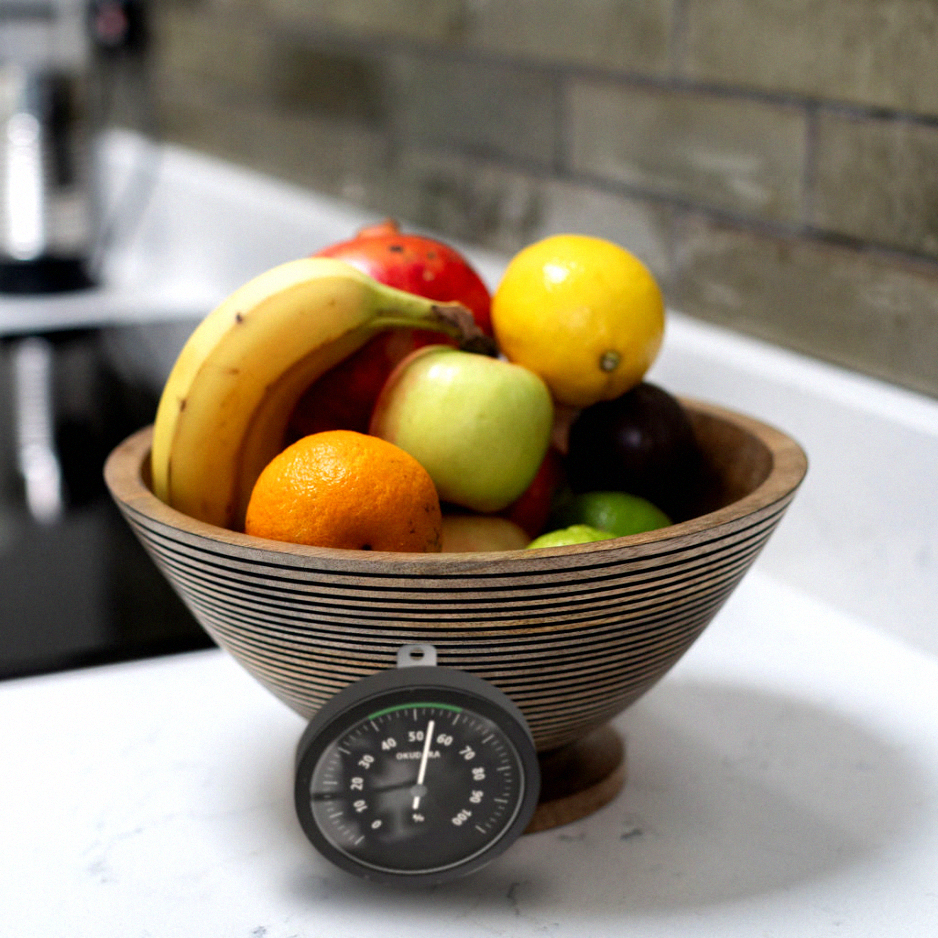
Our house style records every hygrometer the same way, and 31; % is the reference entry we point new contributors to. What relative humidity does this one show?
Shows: 54; %
